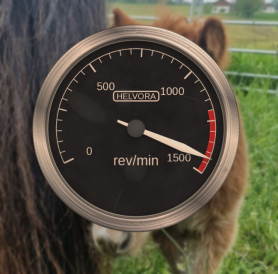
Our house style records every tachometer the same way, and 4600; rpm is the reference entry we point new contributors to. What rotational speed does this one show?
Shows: 1425; rpm
